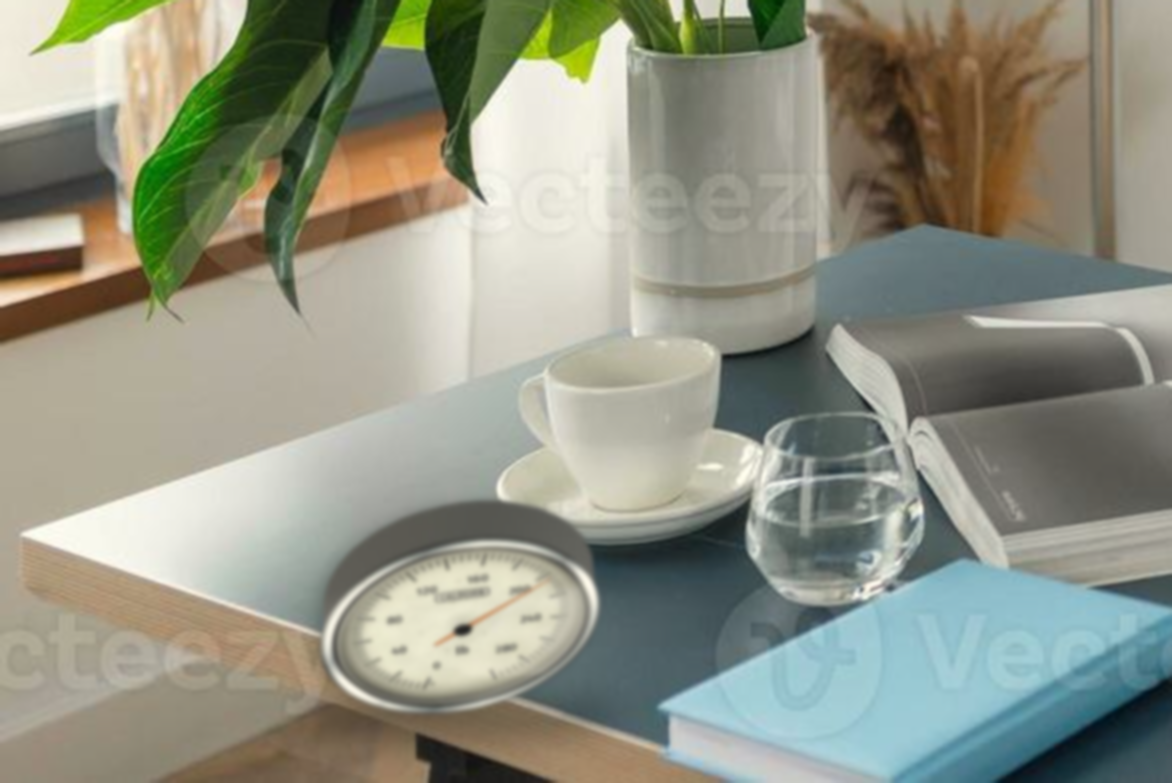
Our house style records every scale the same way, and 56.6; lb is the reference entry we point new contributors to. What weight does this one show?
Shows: 200; lb
